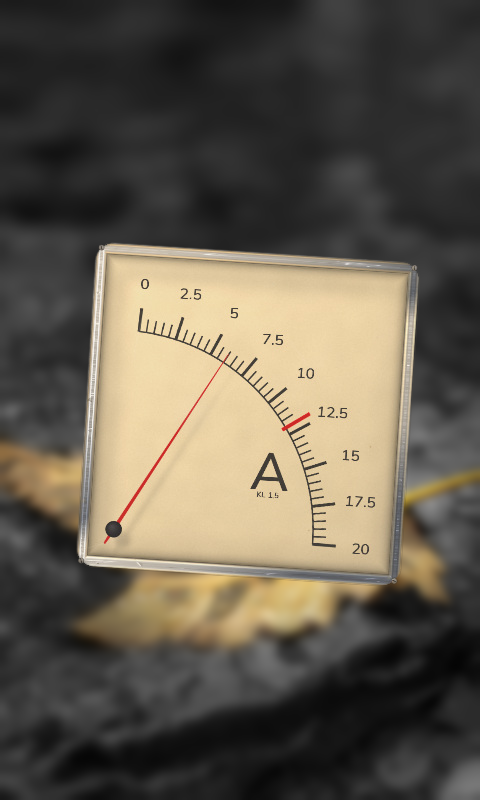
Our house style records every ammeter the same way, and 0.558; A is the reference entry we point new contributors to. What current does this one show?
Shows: 6; A
